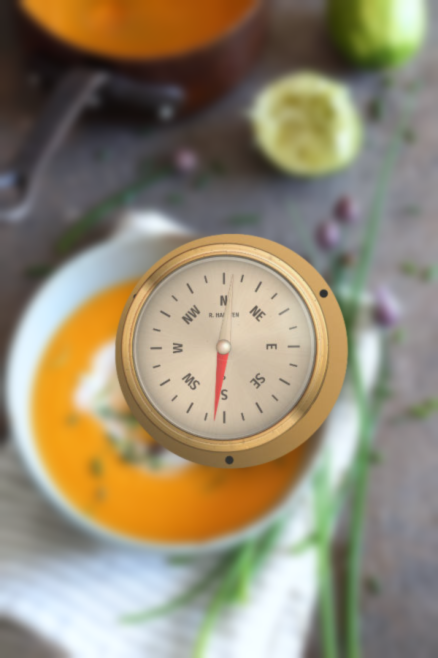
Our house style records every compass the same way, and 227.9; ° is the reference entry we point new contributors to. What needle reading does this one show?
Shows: 187.5; °
